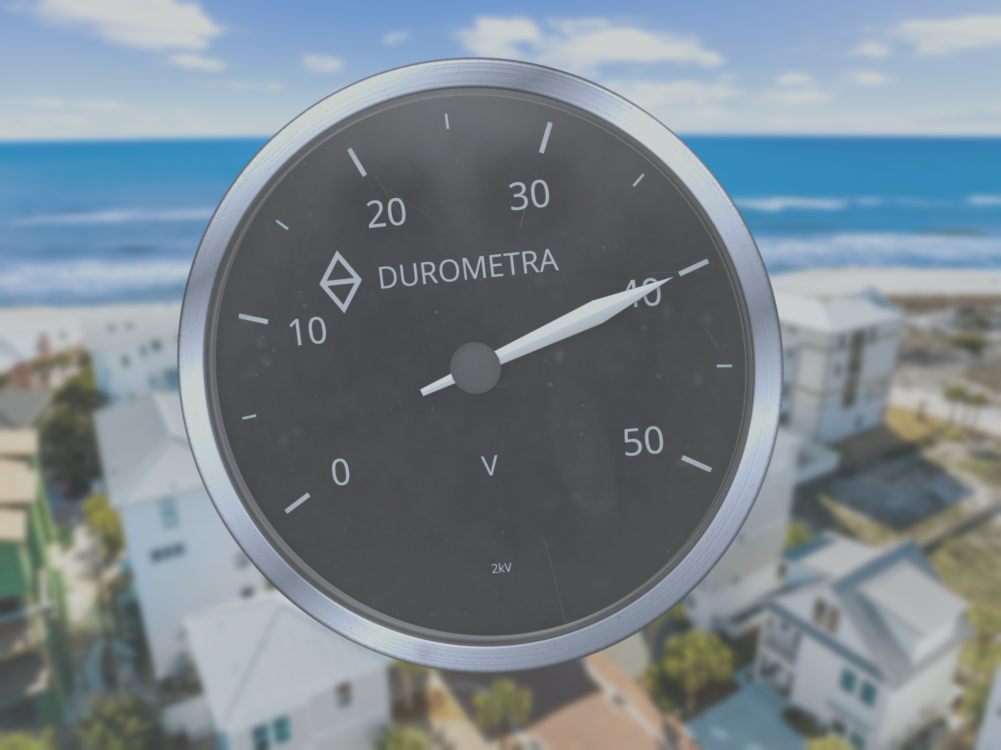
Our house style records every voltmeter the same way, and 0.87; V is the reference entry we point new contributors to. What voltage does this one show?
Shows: 40; V
